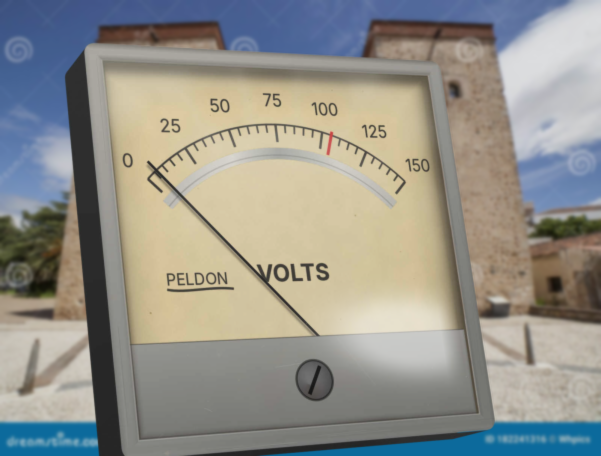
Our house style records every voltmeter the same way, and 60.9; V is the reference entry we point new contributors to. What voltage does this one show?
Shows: 5; V
